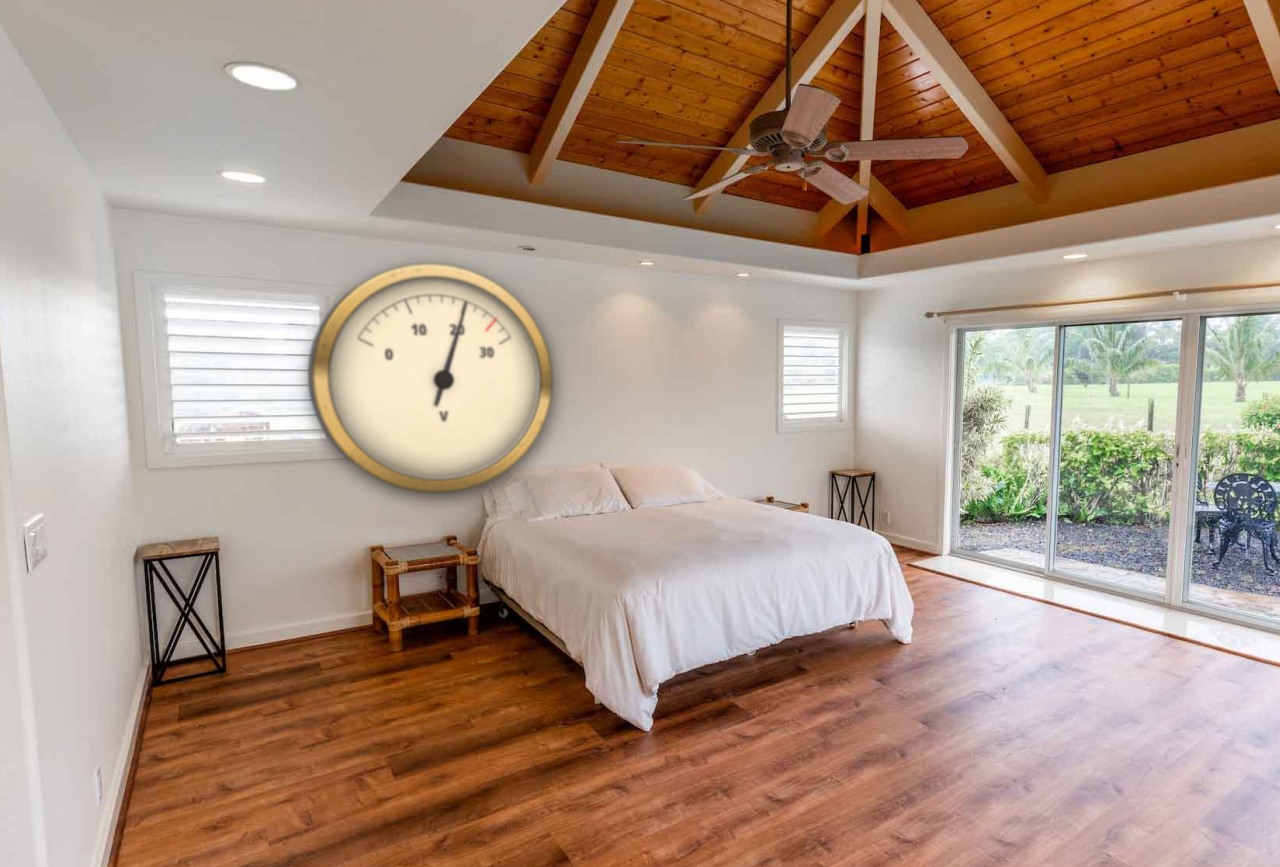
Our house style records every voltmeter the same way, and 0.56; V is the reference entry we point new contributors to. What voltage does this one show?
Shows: 20; V
